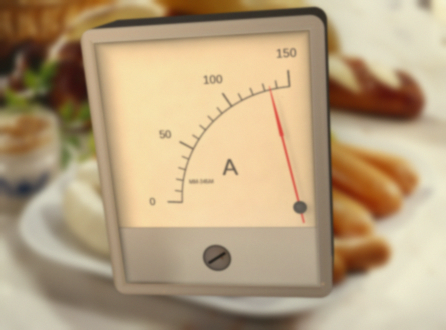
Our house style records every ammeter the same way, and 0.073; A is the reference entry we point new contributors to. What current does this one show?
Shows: 135; A
